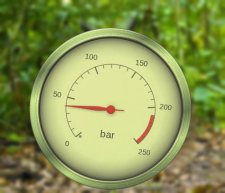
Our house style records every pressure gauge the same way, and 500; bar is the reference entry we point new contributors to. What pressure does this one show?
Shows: 40; bar
